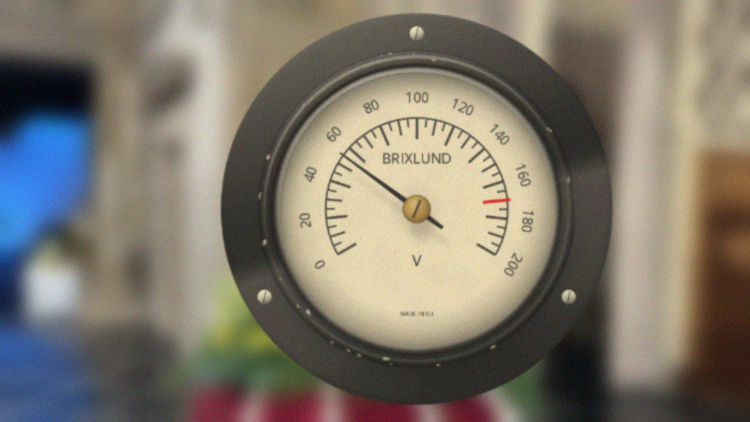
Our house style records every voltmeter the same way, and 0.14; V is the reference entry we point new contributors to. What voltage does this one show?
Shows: 55; V
